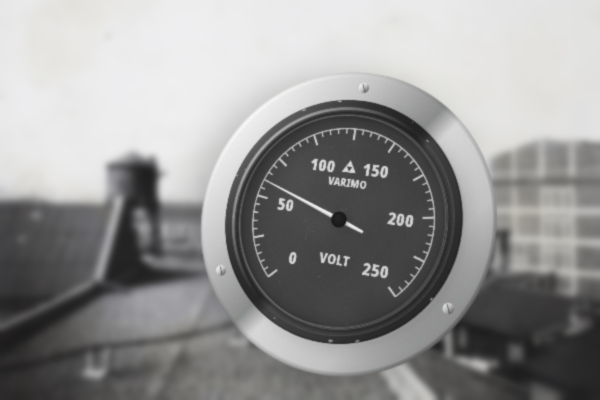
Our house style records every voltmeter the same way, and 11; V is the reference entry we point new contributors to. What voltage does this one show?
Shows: 60; V
